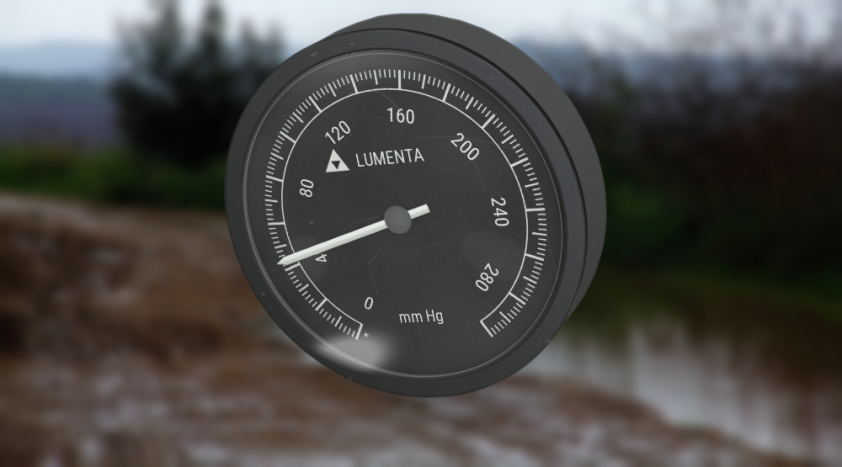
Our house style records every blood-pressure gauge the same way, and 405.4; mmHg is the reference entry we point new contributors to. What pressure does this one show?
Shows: 44; mmHg
